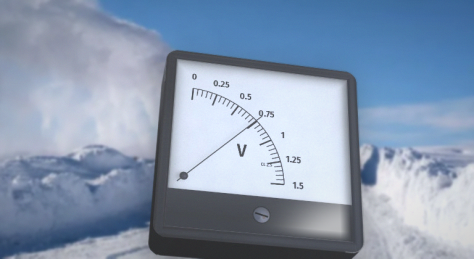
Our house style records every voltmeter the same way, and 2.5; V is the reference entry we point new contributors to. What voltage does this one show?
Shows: 0.75; V
